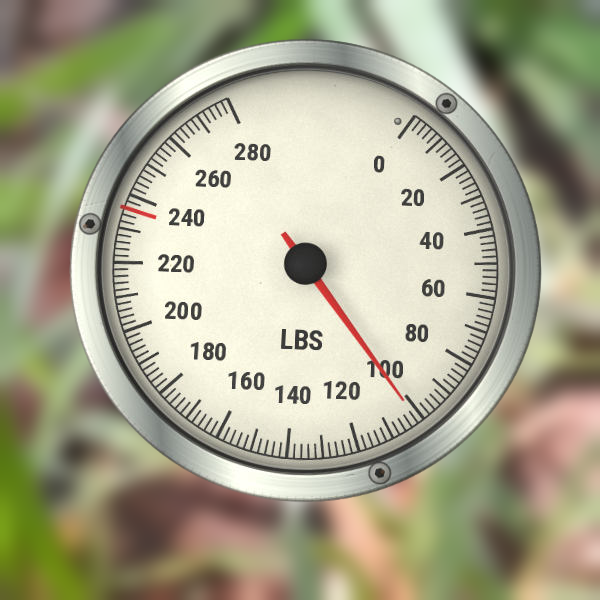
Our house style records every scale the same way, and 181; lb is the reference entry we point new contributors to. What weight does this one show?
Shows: 102; lb
